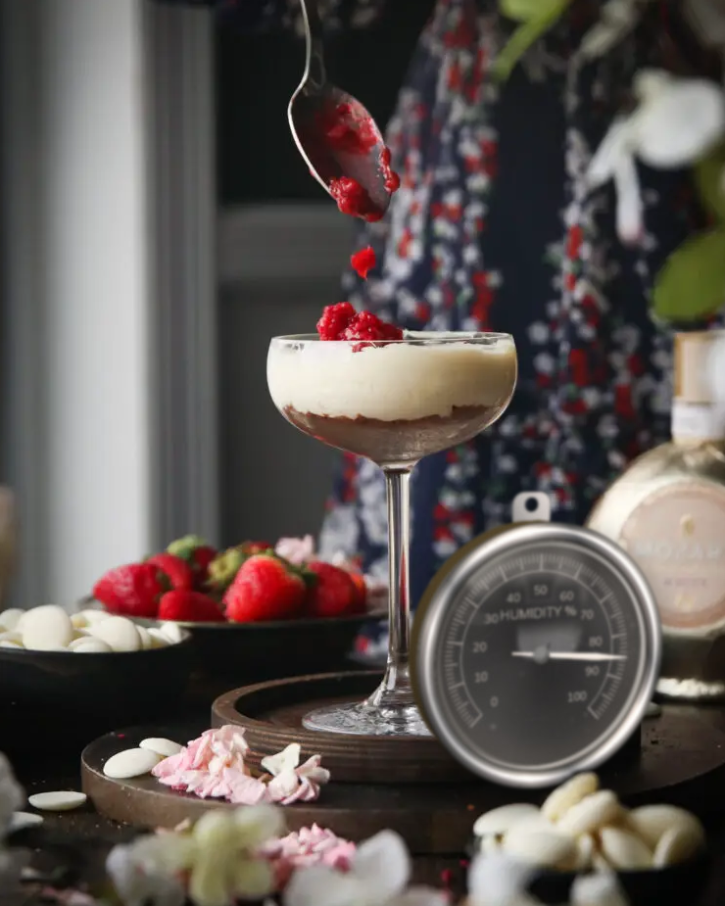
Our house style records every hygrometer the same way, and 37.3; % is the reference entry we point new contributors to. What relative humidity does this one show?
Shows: 85; %
